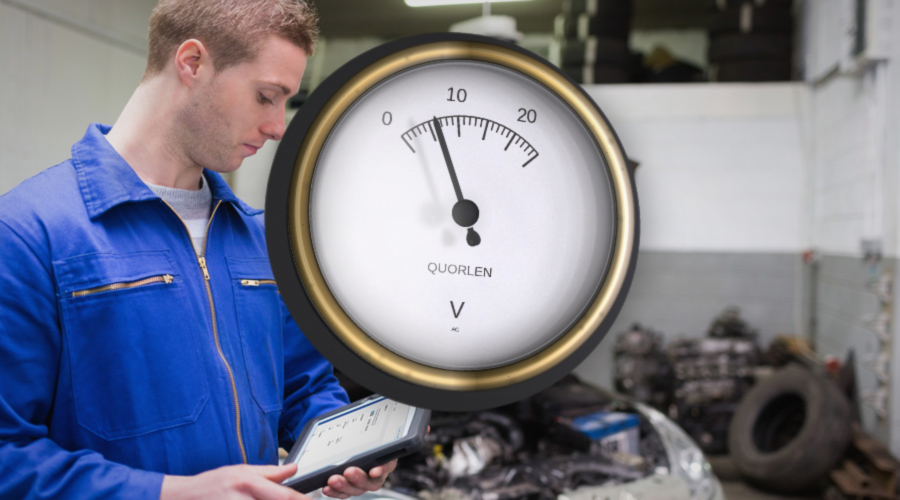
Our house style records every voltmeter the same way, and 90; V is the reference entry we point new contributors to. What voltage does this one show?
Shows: 6; V
